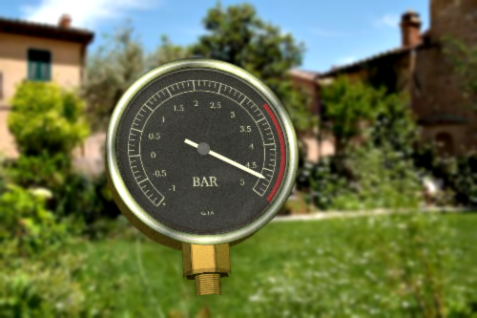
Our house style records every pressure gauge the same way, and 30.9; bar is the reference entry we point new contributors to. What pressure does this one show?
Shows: 4.7; bar
